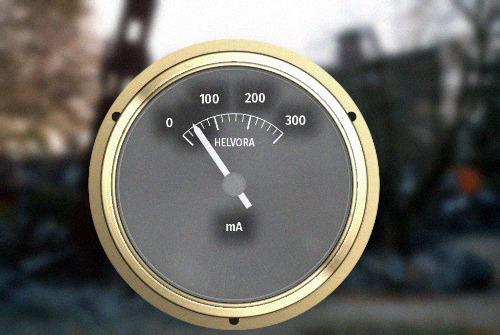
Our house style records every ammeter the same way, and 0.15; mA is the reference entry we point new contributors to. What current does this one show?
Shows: 40; mA
